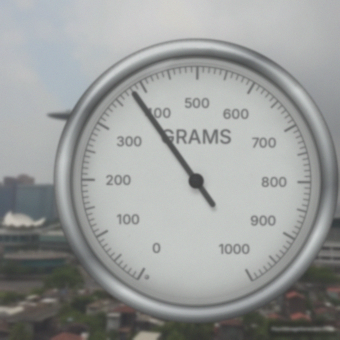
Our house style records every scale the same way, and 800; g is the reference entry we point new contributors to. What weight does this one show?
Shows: 380; g
